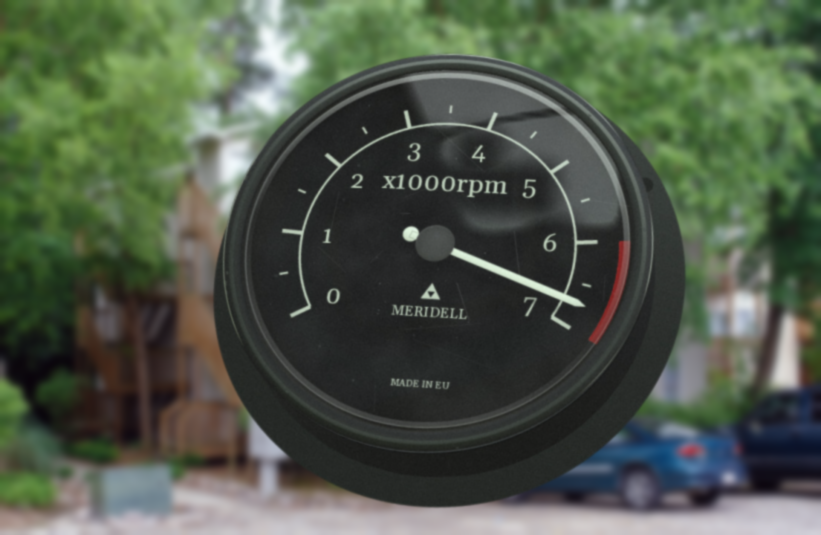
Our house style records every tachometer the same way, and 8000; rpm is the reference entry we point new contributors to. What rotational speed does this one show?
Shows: 6750; rpm
